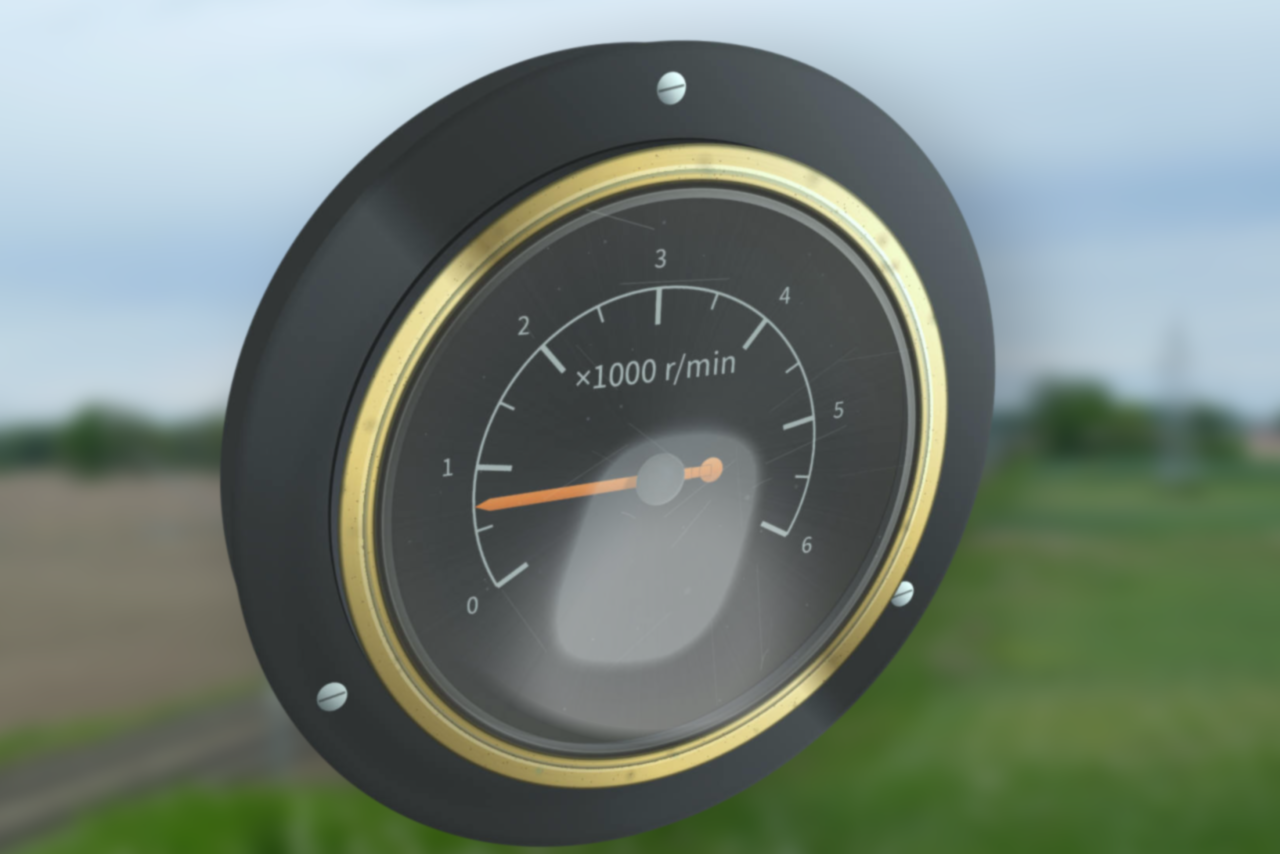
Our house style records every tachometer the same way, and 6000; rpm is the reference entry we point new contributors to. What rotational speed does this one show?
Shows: 750; rpm
